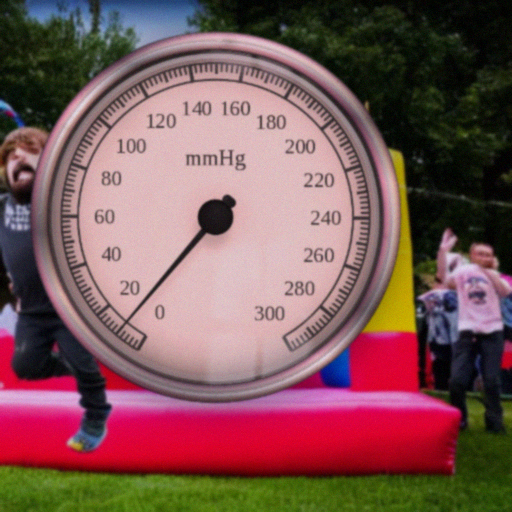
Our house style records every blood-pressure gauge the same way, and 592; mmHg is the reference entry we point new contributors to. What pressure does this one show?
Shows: 10; mmHg
